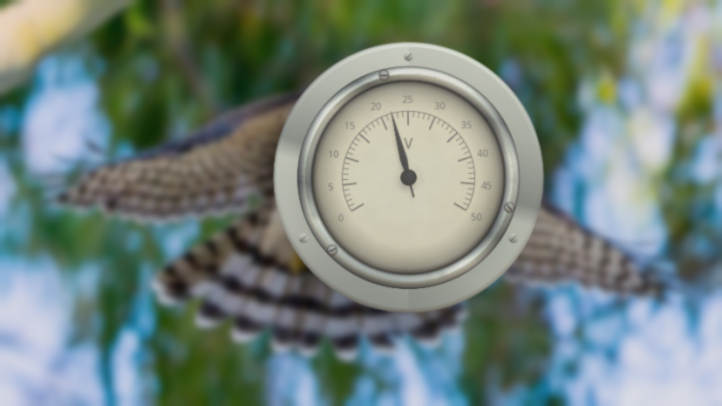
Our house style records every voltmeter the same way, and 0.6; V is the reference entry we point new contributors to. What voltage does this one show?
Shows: 22; V
